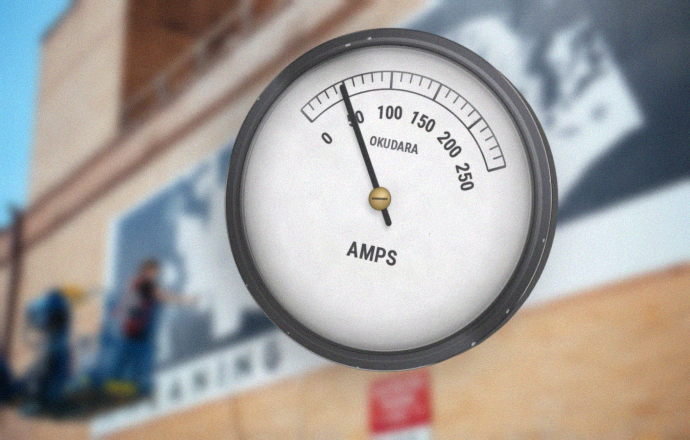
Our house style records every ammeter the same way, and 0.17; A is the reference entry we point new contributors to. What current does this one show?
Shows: 50; A
